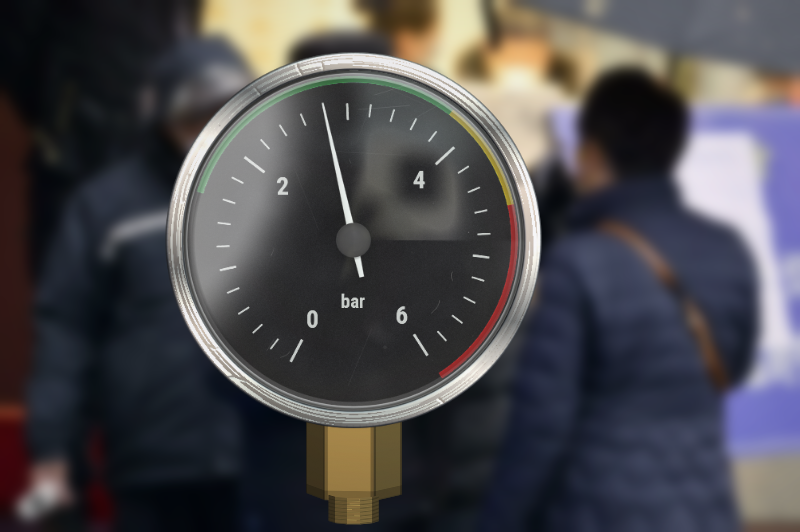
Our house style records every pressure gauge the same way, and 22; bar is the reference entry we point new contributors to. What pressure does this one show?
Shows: 2.8; bar
